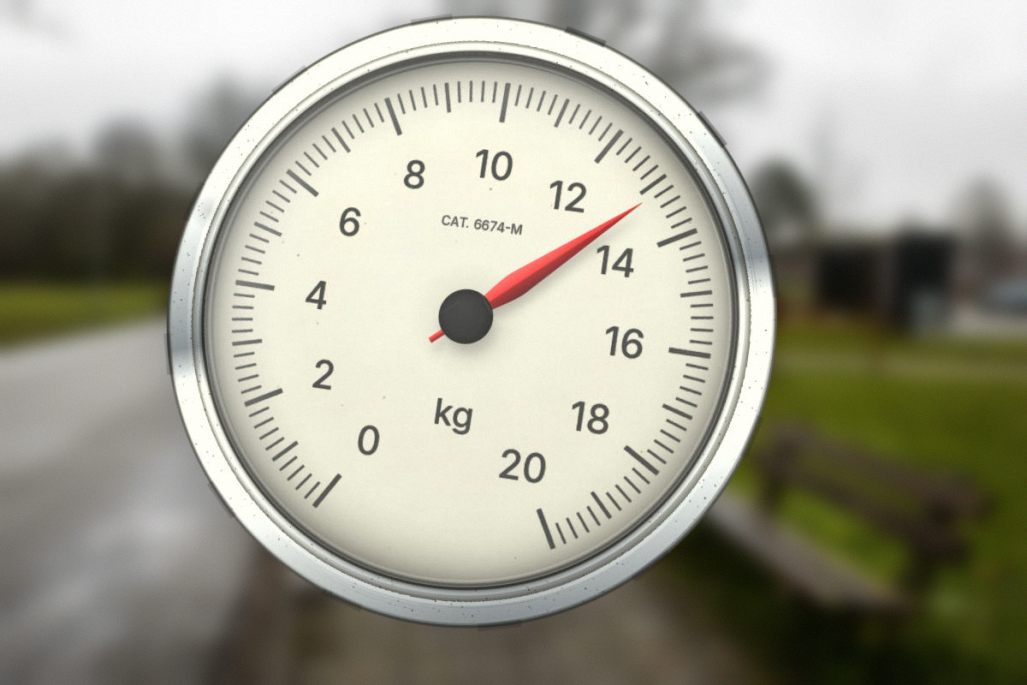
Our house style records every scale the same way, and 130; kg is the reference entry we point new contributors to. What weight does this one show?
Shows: 13.2; kg
